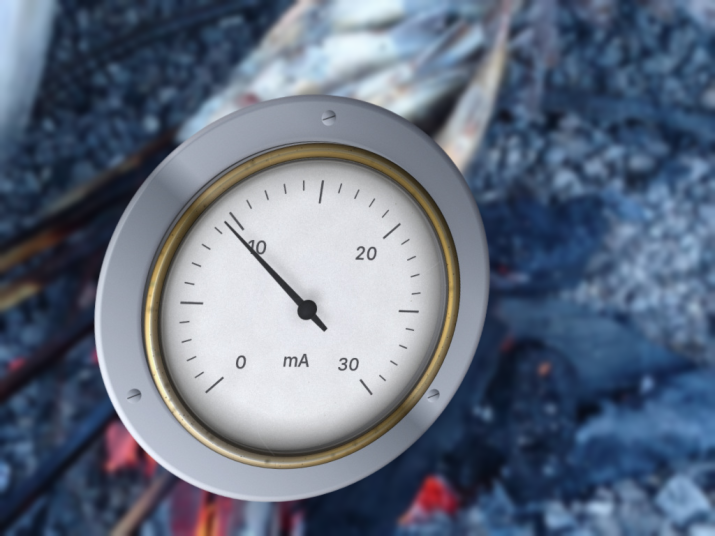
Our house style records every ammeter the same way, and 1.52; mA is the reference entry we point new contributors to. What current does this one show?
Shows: 9.5; mA
